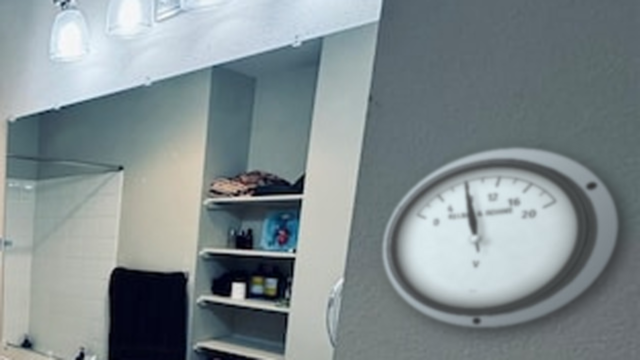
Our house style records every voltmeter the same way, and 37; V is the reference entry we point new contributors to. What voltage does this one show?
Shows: 8; V
